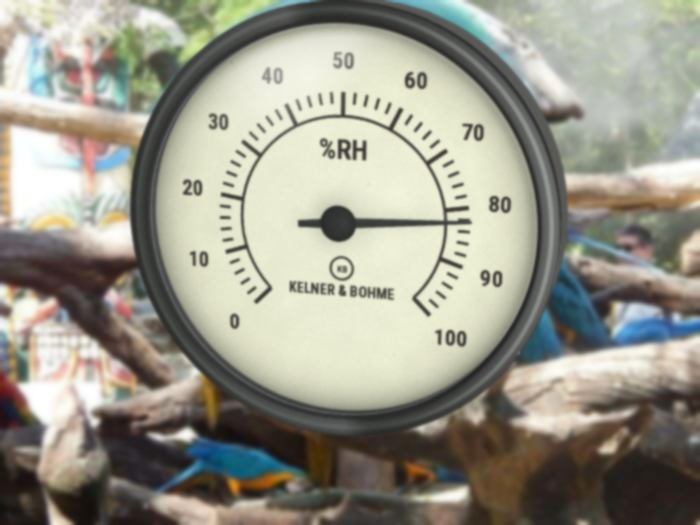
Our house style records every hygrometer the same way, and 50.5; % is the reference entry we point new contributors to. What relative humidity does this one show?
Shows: 82; %
